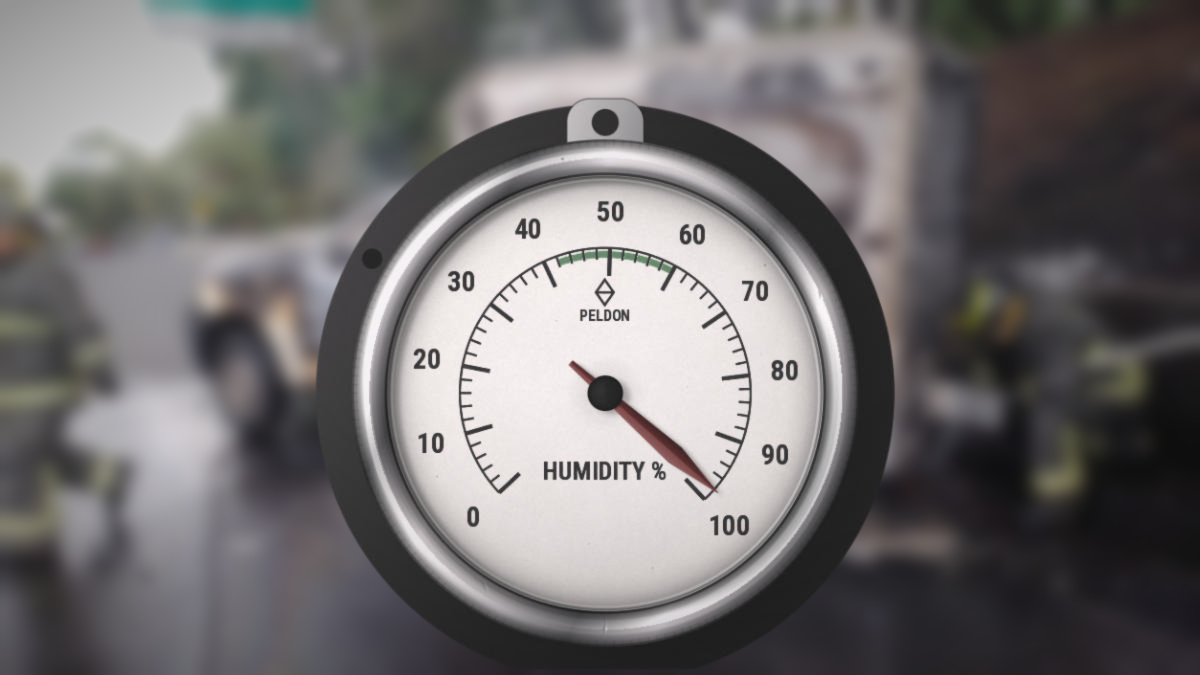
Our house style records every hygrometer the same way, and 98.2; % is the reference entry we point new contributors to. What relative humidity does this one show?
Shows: 98; %
